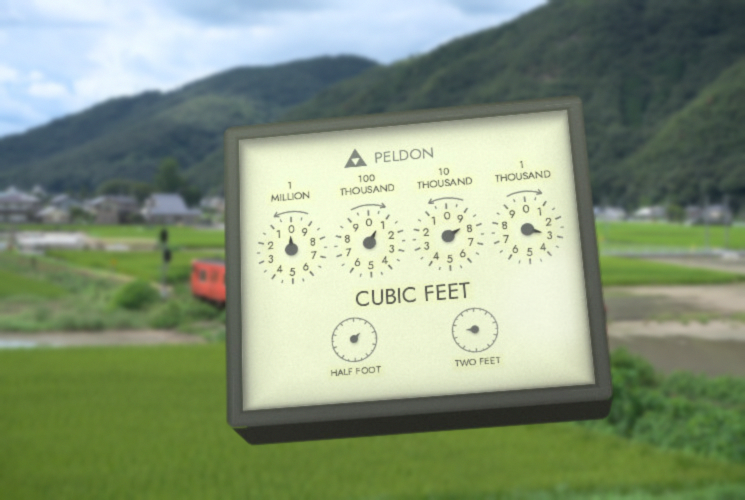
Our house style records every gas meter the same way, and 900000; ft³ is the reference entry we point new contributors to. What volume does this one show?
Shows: 8300; ft³
